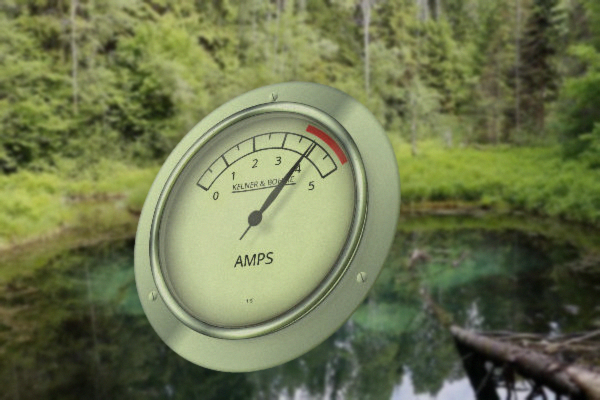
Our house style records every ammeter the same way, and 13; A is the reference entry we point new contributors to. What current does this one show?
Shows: 4; A
